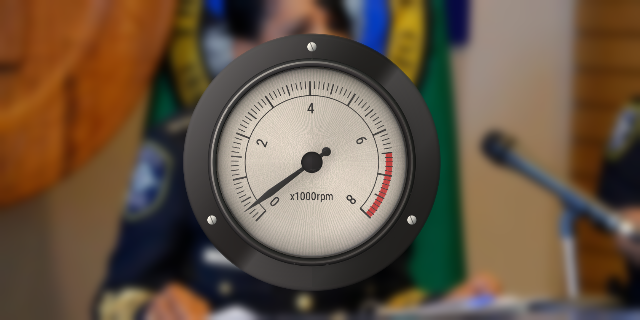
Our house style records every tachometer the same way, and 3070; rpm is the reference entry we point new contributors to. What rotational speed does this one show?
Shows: 300; rpm
